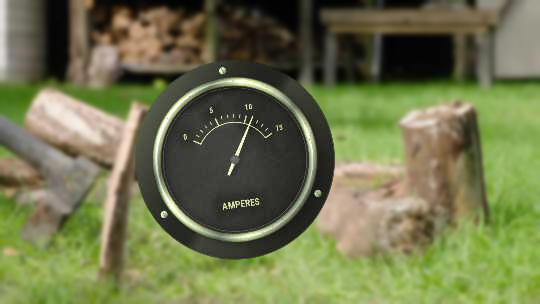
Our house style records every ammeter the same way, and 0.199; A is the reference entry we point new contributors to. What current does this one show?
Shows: 11; A
